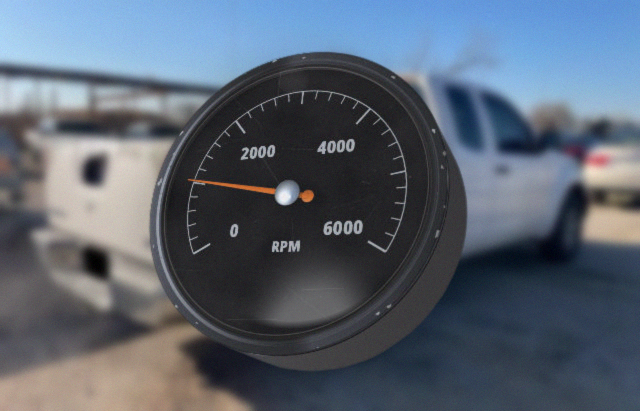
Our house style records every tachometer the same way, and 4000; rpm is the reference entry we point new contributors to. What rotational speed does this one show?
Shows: 1000; rpm
